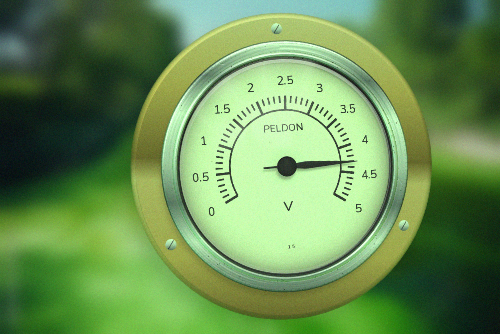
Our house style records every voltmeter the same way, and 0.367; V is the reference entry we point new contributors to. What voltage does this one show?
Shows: 4.3; V
